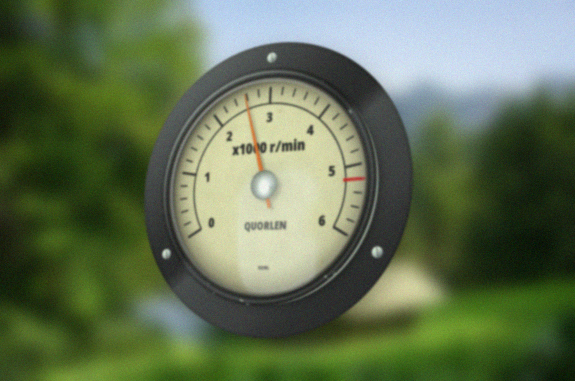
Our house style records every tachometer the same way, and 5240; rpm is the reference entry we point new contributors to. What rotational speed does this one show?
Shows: 2600; rpm
